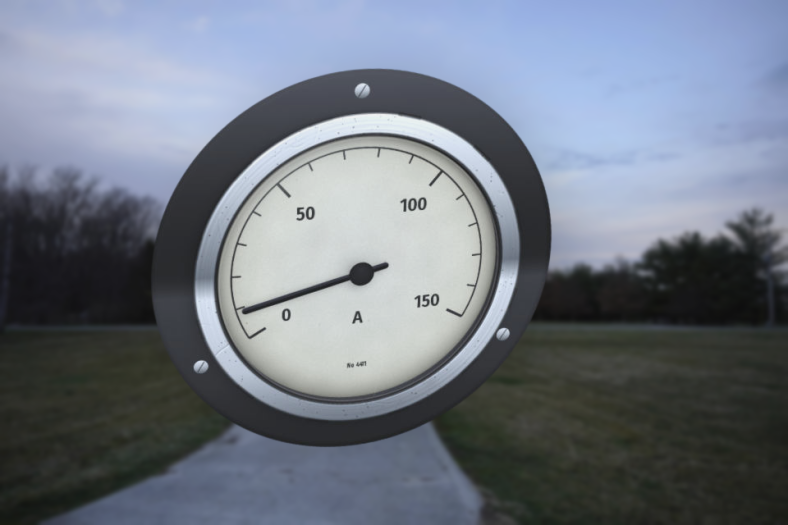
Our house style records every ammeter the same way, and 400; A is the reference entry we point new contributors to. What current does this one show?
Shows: 10; A
